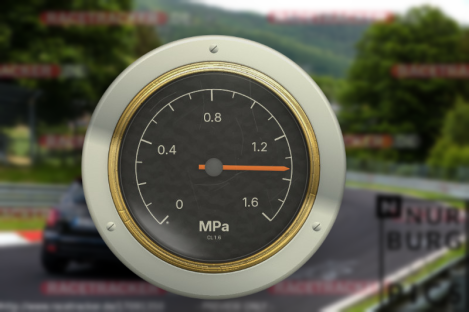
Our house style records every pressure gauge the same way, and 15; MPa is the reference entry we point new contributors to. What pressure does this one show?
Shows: 1.35; MPa
